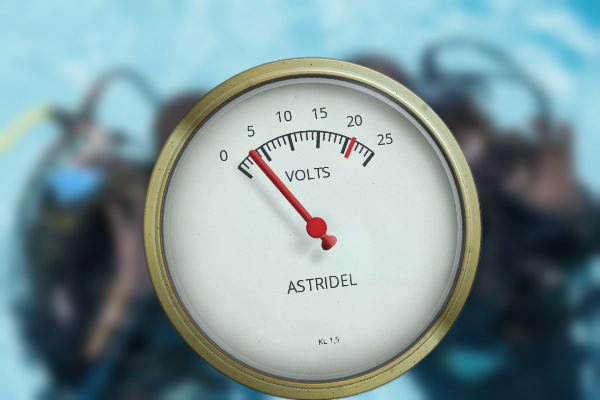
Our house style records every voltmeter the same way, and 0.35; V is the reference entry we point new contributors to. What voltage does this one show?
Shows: 3; V
